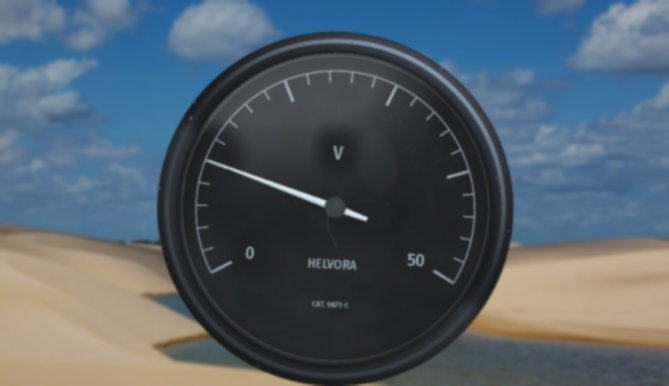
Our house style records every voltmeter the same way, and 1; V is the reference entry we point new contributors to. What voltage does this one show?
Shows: 10; V
